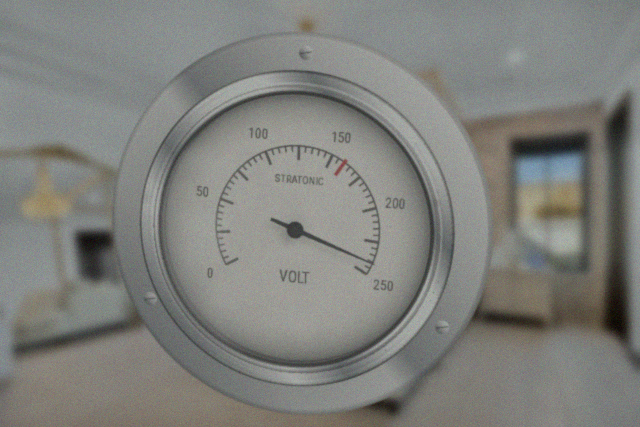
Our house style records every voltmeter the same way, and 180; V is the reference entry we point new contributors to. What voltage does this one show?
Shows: 240; V
